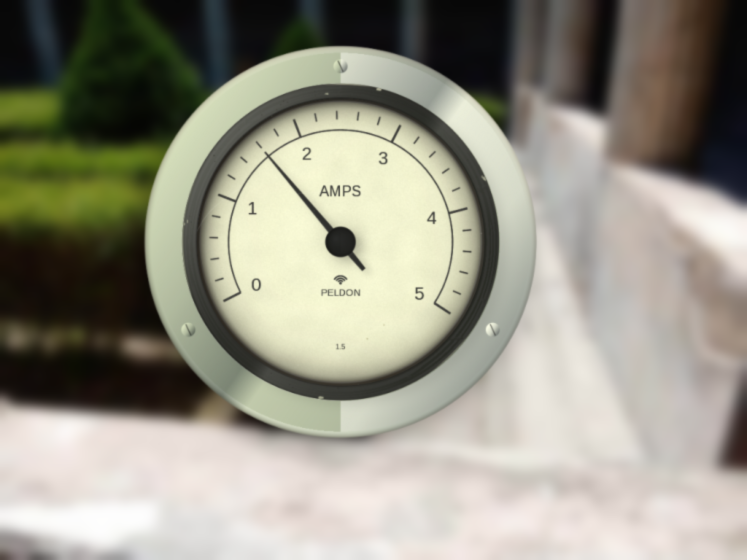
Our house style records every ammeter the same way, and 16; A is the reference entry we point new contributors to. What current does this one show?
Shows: 1.6; A
